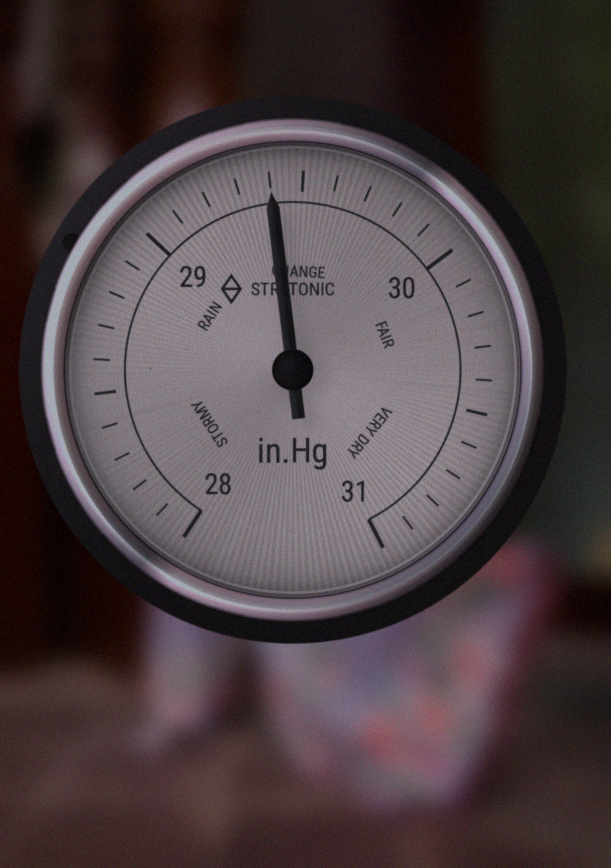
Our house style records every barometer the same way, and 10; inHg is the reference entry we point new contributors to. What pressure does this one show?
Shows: 29.4; inHg
